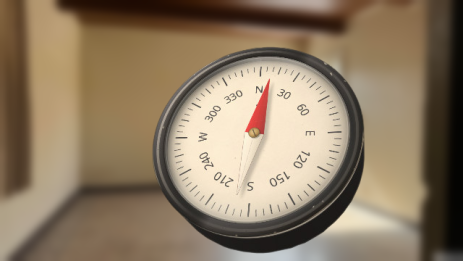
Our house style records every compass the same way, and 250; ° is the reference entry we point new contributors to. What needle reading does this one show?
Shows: 10; °
